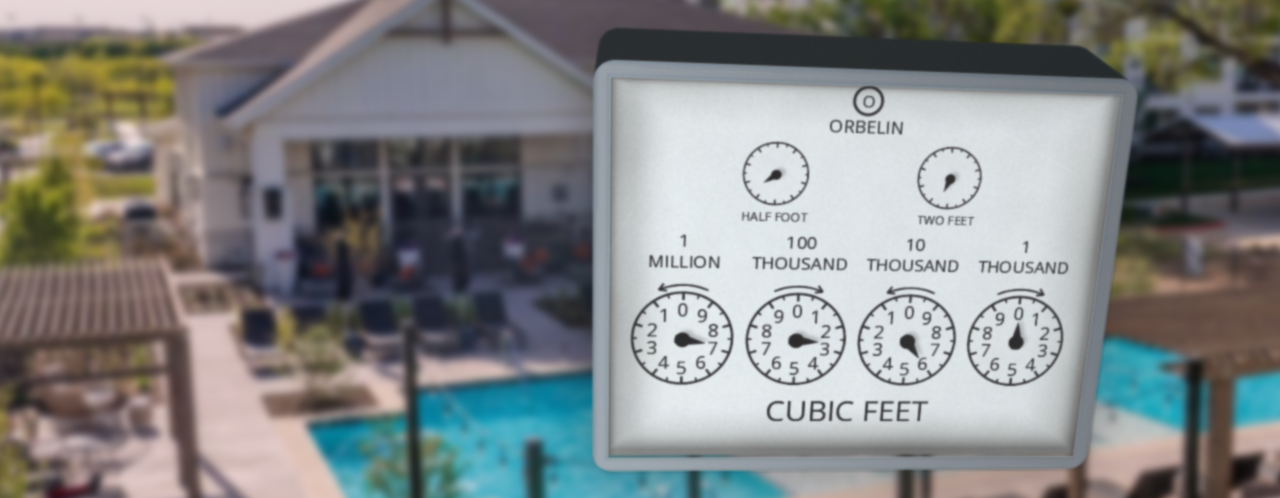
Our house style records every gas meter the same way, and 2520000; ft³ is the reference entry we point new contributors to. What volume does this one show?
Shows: 726000; ft³
